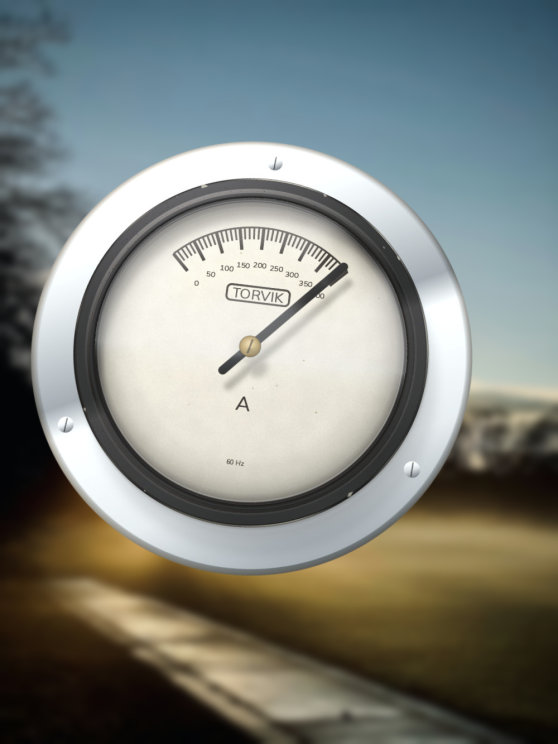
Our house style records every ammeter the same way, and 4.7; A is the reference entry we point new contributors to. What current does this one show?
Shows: 390; A
